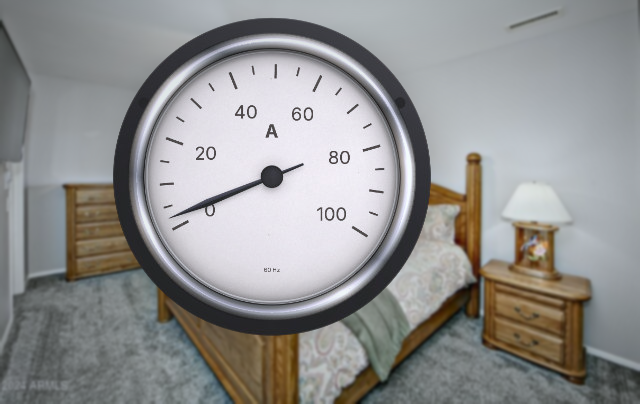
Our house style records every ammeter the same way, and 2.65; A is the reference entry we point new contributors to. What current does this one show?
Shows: 2.5; A
